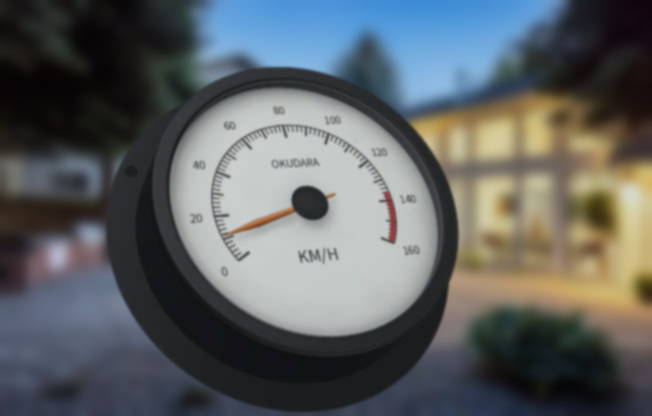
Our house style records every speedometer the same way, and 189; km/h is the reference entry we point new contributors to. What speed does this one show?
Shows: 10; km/h
